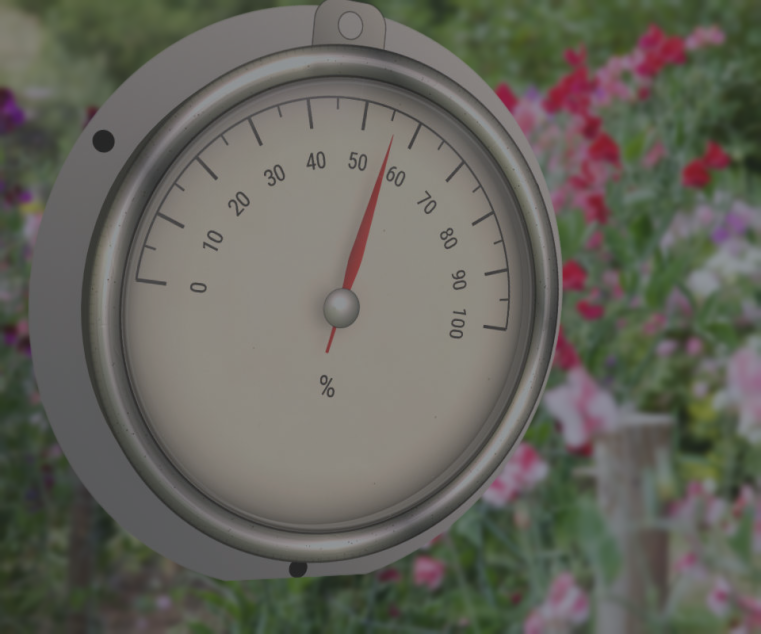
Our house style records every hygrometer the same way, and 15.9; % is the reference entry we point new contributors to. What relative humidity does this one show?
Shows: 55; %
